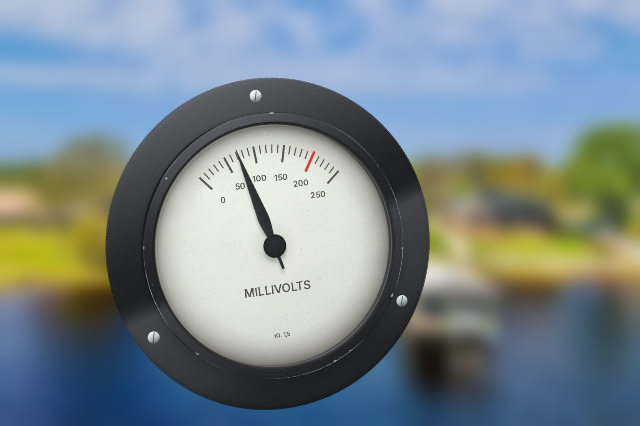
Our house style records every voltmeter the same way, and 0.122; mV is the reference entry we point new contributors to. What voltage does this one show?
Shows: 70; mV
